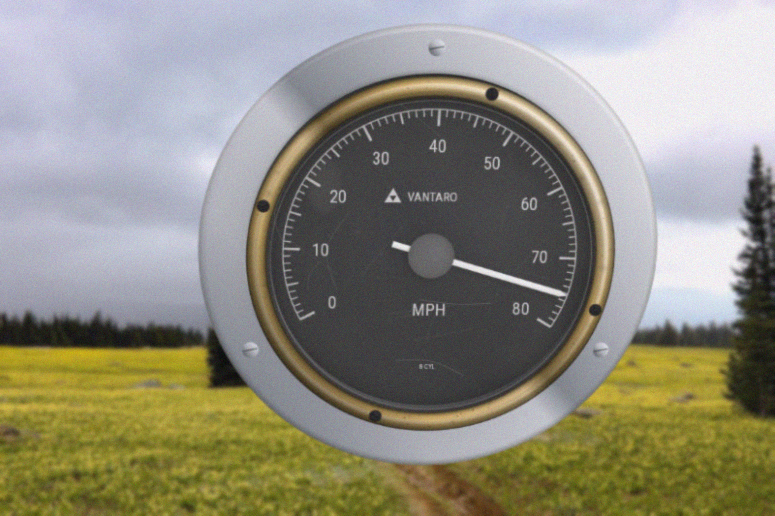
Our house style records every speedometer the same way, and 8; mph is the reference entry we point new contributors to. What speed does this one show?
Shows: 75; mph
